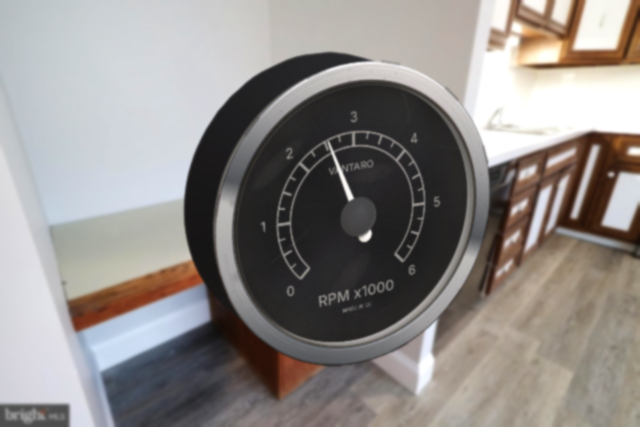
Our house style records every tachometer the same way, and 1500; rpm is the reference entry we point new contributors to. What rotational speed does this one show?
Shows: 2500; rpm
